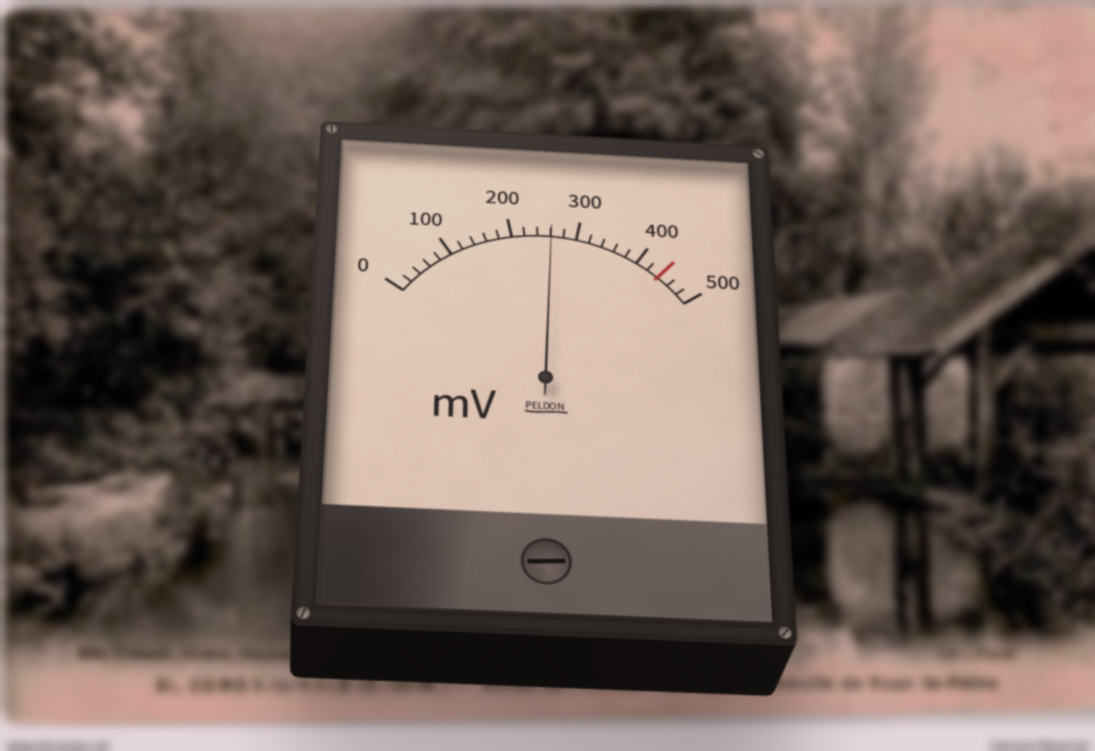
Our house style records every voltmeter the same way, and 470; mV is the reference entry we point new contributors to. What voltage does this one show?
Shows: 260; mV
